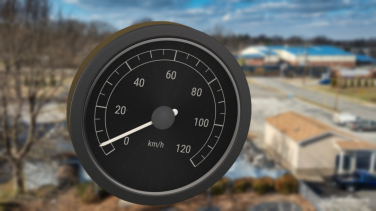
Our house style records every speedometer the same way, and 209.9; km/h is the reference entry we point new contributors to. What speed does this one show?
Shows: 5; km/h
